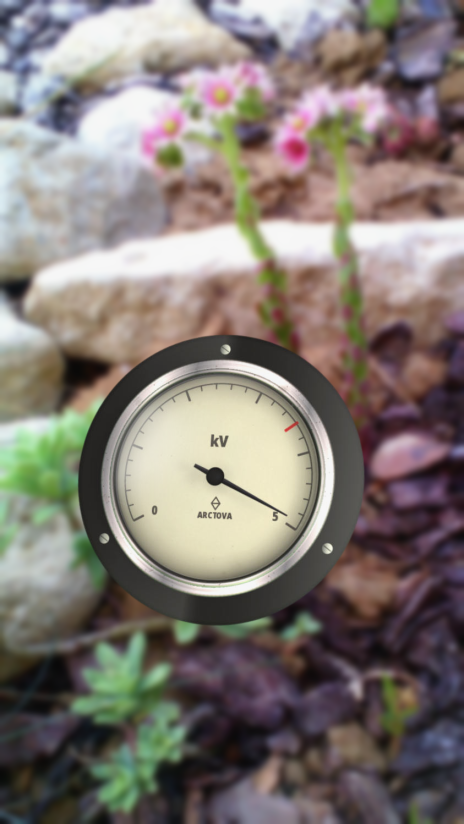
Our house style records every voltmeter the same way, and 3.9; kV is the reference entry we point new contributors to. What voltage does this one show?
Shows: 4.9; kV
